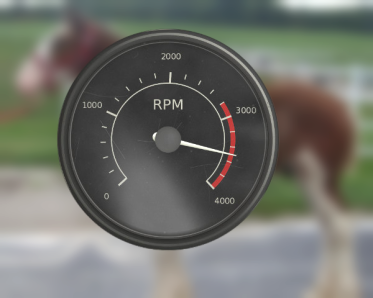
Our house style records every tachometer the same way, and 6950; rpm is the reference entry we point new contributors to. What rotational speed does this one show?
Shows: 3500; rpm
